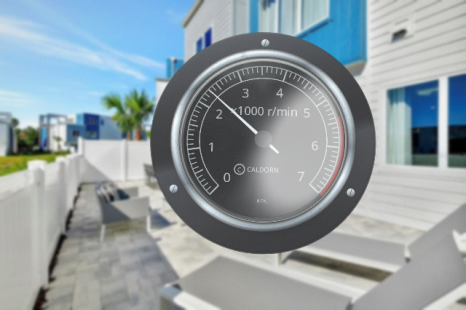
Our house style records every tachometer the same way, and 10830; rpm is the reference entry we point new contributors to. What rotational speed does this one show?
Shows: 2300; rpm
